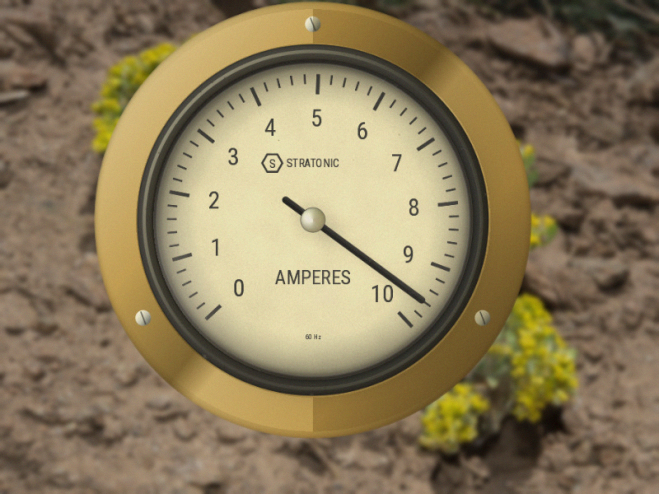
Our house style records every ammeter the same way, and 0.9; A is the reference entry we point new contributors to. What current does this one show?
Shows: 9.6; A
